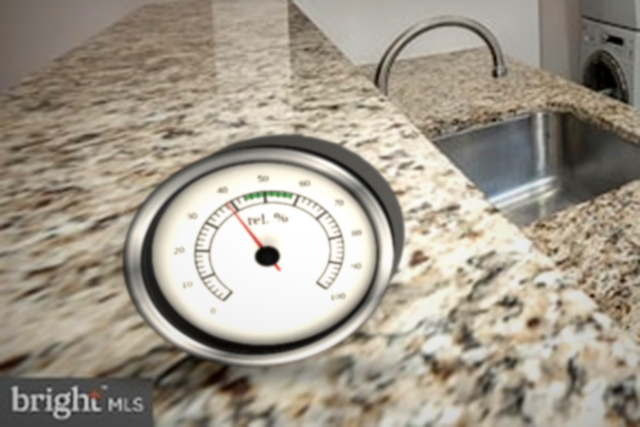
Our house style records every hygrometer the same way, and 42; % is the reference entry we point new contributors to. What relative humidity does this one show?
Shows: 40; %
